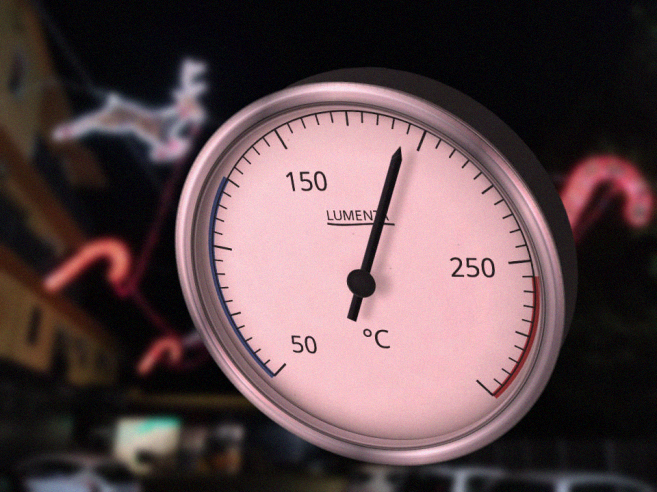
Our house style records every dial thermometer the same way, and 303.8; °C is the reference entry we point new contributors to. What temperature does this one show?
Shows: 195; °C
